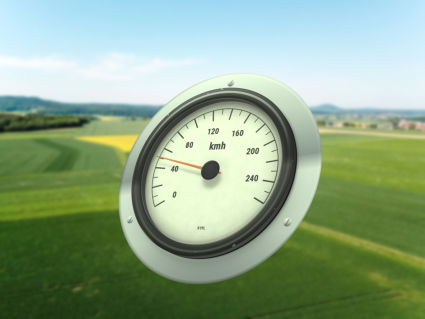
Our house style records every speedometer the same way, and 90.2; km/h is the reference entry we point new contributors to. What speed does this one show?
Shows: 50; km/h
